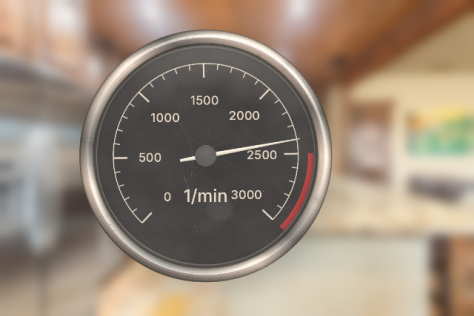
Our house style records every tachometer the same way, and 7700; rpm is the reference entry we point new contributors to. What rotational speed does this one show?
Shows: 2400; rpm
